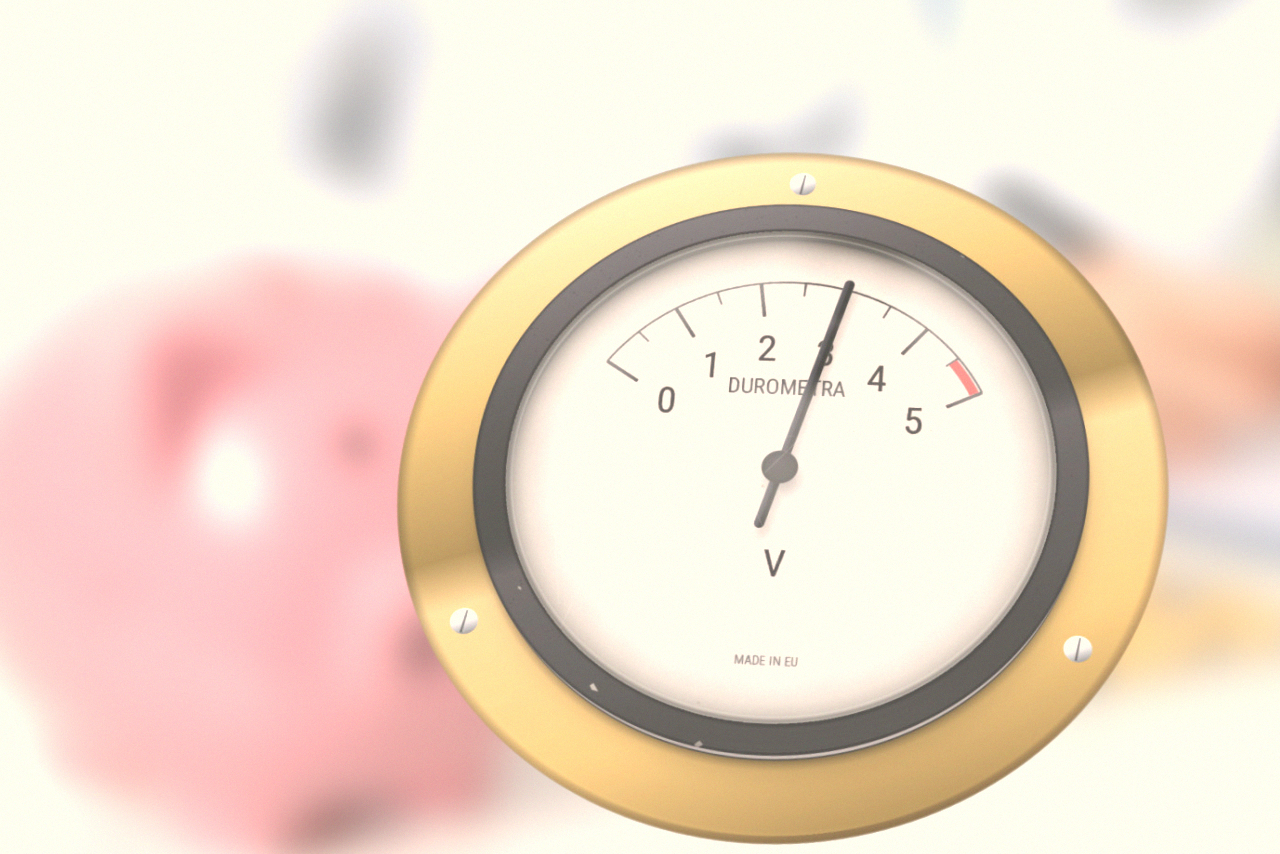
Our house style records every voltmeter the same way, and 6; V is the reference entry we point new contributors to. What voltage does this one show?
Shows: 3; V
